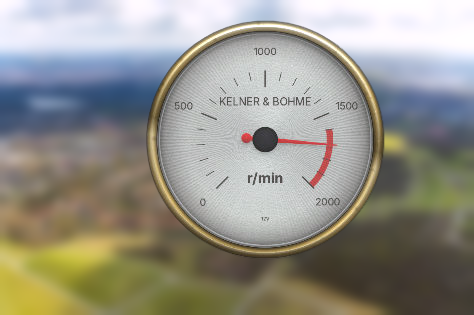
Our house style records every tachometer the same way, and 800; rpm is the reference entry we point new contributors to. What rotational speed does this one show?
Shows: 1700; rpm
